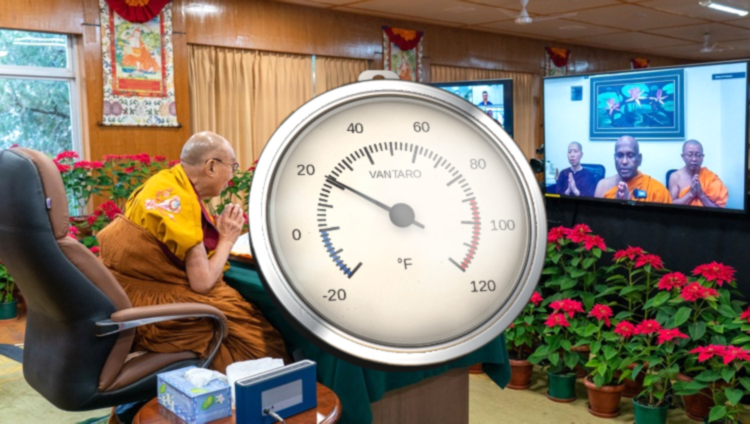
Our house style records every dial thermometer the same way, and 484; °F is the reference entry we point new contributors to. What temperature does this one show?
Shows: 20; °F
